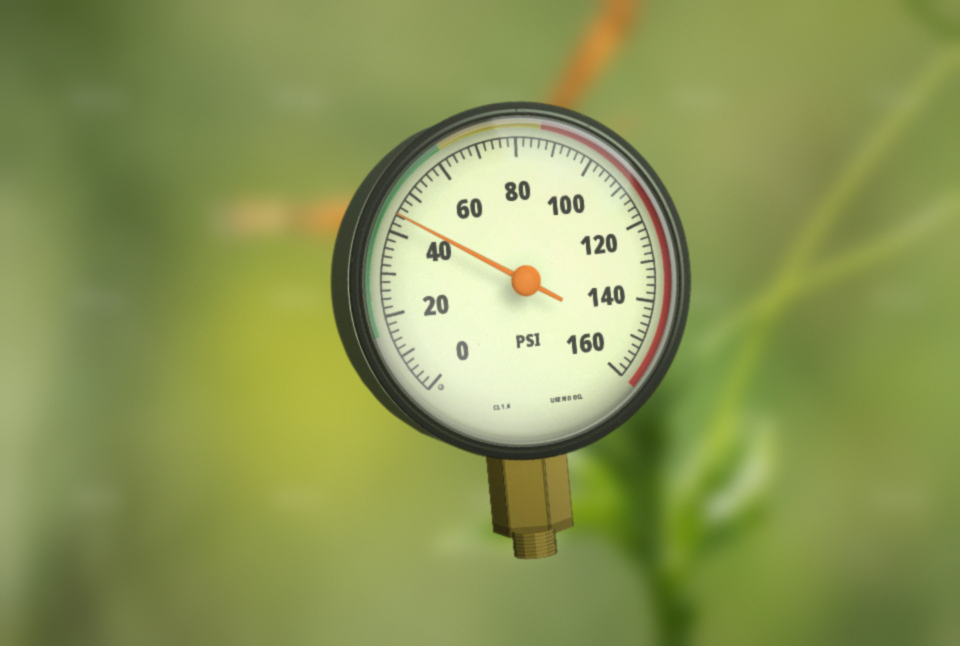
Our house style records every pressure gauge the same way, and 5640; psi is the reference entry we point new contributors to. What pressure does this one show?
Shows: 44; psi
